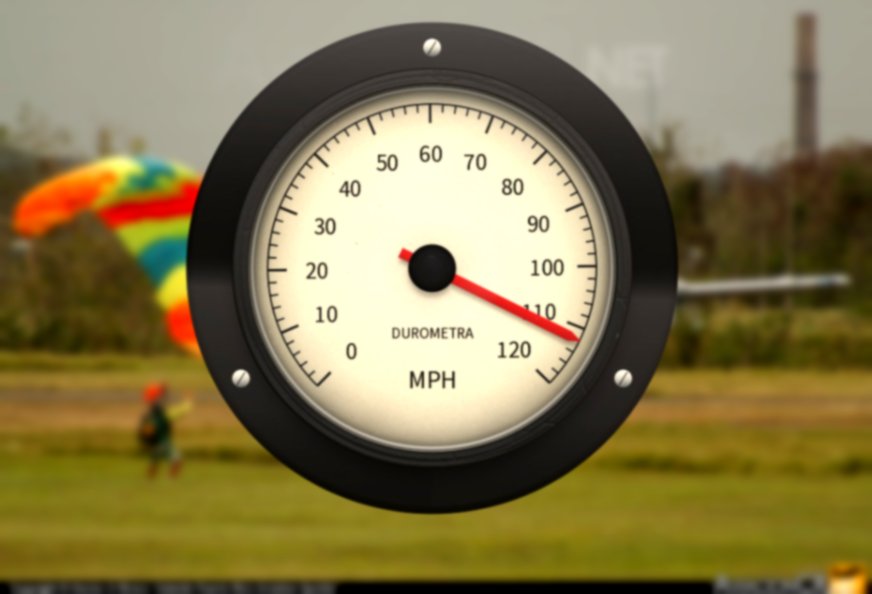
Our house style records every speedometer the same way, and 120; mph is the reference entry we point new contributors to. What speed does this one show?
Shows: 112; mph
